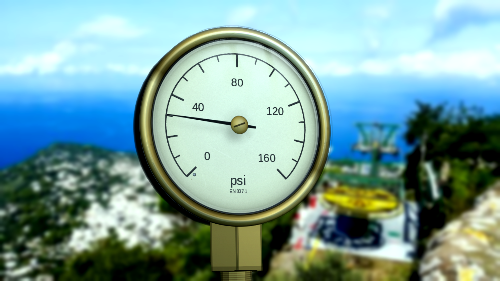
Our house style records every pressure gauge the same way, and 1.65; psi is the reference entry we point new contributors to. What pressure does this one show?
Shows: 30; psi
